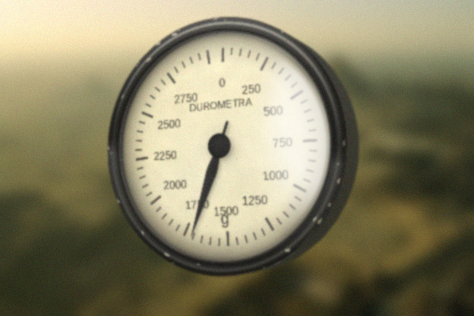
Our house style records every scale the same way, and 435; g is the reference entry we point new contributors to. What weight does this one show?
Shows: 1700; g
